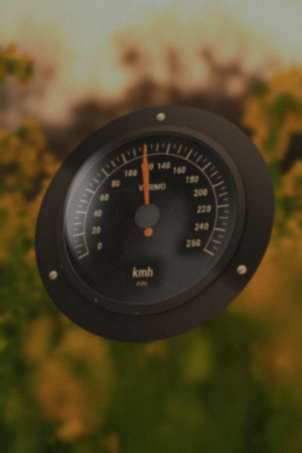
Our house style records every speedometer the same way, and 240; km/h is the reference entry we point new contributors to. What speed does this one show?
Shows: 120; km/h
